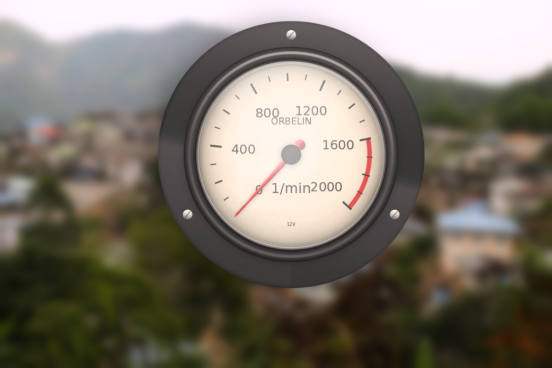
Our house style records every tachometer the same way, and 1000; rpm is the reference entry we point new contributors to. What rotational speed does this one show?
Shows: 0; rpm
